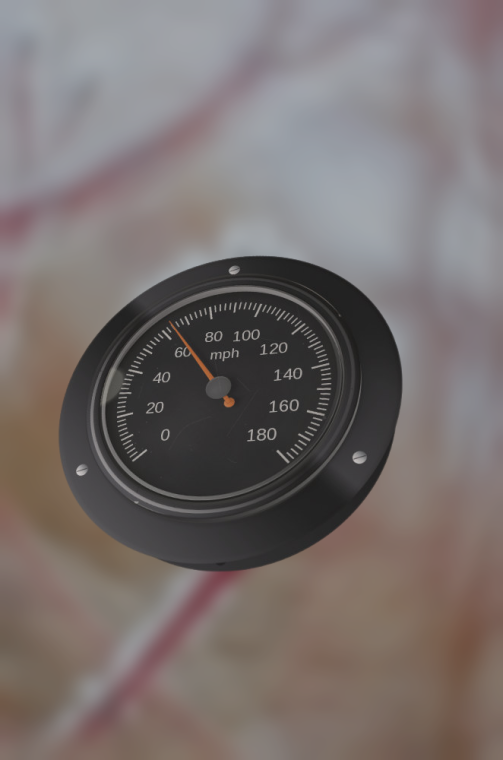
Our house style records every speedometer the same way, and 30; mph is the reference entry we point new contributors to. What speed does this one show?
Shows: 64; mph
